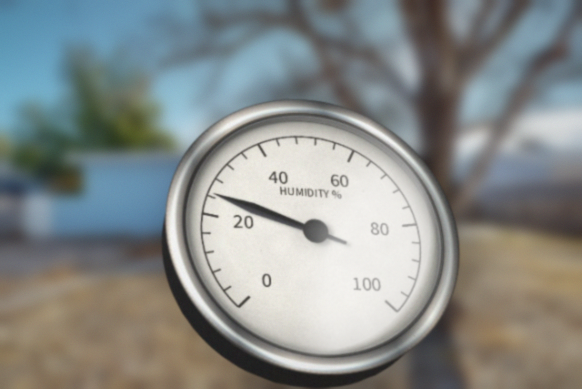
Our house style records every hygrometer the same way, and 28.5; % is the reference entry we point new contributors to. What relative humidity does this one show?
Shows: 24; %
